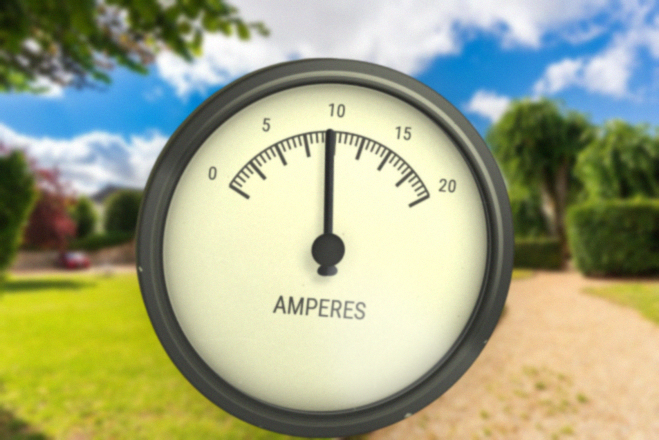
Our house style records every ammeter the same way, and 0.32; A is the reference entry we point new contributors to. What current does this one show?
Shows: 9.5; A
